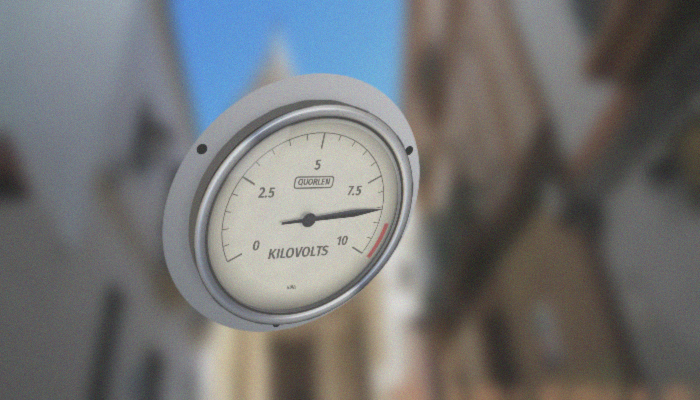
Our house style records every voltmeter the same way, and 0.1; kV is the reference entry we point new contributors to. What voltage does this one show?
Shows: 8.5; kV
